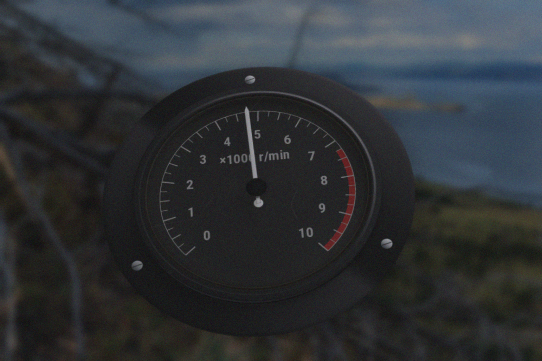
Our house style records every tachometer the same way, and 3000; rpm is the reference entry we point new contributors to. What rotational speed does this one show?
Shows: 4750; rpm
